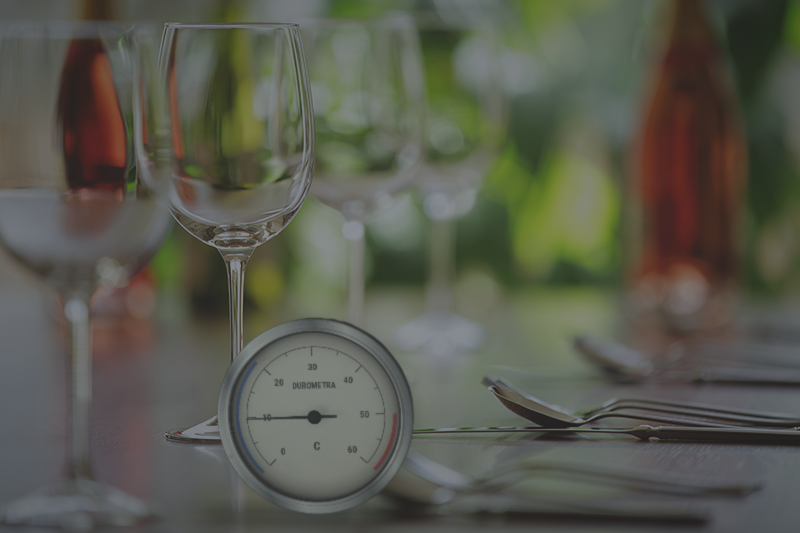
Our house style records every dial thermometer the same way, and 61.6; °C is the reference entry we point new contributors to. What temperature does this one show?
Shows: 10; °C
